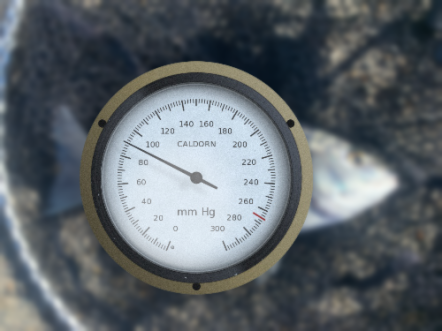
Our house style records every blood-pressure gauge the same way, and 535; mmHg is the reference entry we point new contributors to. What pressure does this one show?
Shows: 90; mmHg
